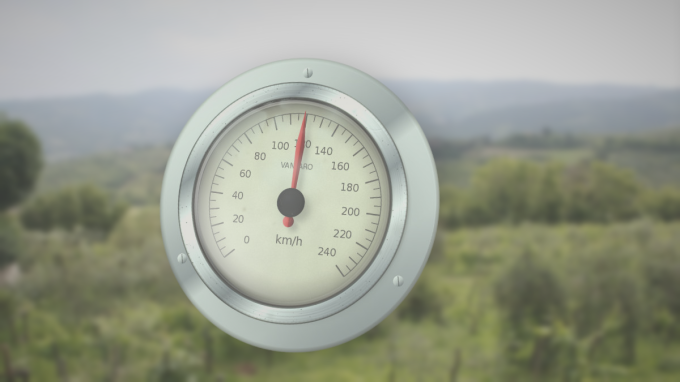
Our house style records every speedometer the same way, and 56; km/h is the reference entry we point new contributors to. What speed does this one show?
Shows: 120; km/h
